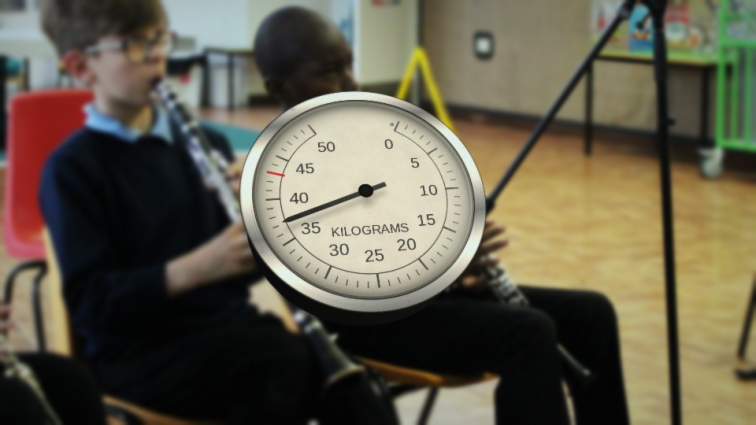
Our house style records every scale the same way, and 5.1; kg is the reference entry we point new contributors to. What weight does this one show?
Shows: 37; kg
